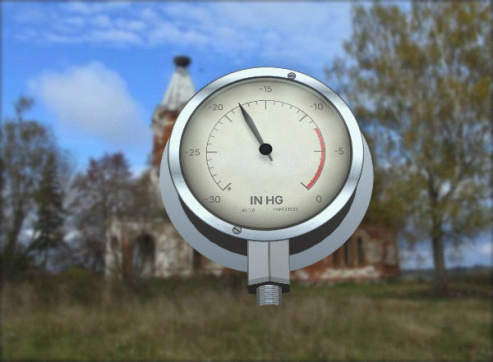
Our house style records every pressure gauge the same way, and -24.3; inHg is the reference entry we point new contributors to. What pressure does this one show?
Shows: -18; inHg
